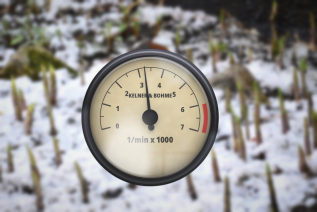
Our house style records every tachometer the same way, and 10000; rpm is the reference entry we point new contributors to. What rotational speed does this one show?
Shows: 3250; rpm
